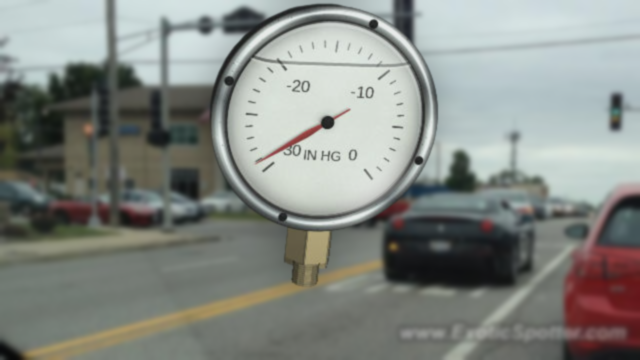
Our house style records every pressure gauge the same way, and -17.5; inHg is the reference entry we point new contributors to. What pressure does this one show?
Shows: -29; inHg
